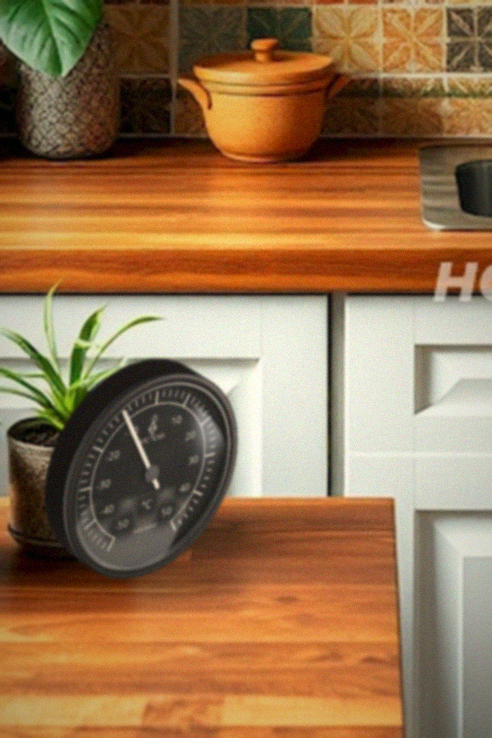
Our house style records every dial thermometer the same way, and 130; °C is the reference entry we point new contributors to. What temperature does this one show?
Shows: -10; °C
